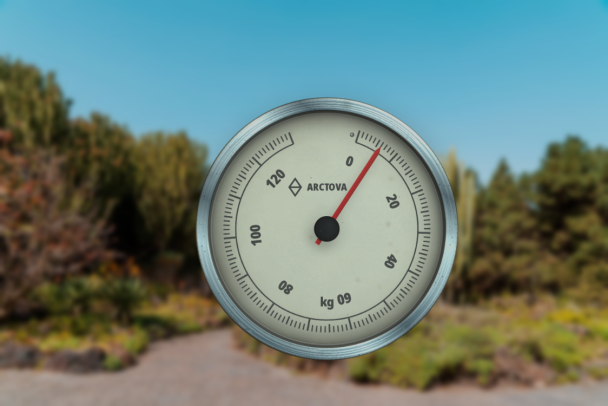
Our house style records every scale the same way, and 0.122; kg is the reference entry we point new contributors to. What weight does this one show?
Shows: 6; kg
